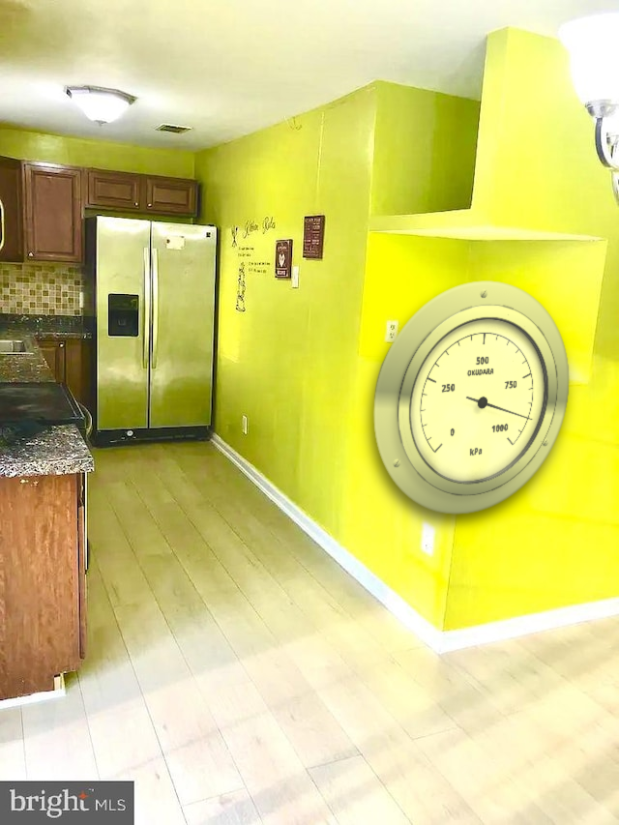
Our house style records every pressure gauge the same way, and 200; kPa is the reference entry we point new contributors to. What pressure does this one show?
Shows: 900; kPa
